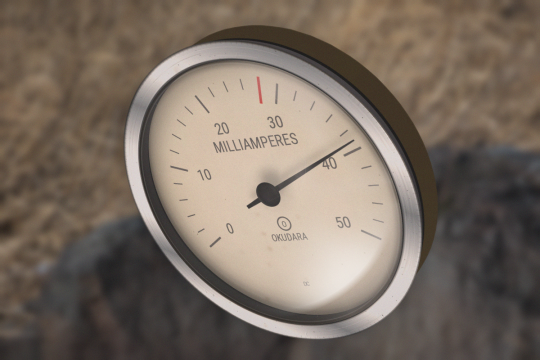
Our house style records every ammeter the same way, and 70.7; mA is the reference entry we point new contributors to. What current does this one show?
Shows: 39; mA
